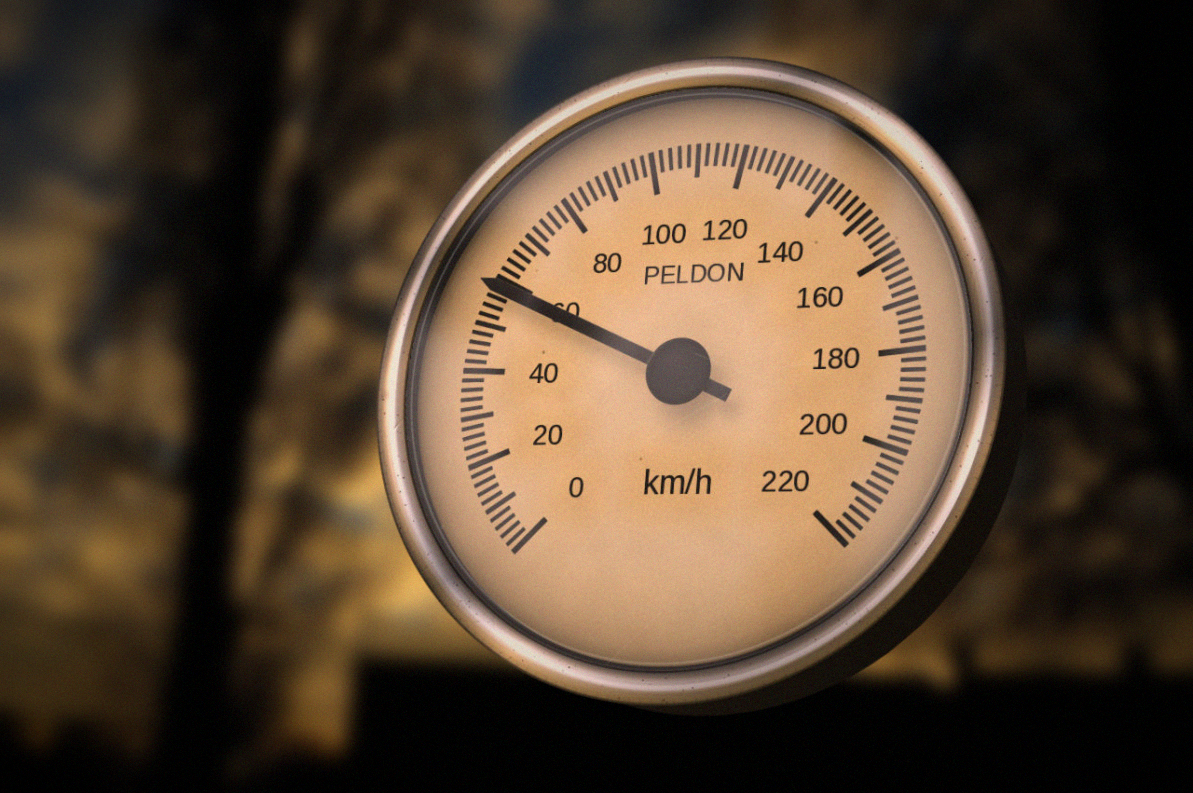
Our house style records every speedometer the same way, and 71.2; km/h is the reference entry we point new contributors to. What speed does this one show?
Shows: 58; km/h
